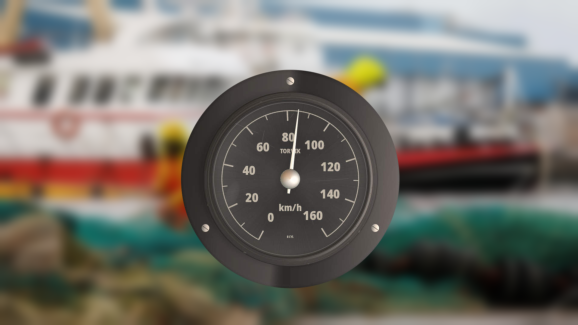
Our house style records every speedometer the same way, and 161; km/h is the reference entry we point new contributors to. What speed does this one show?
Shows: 85; km/h
